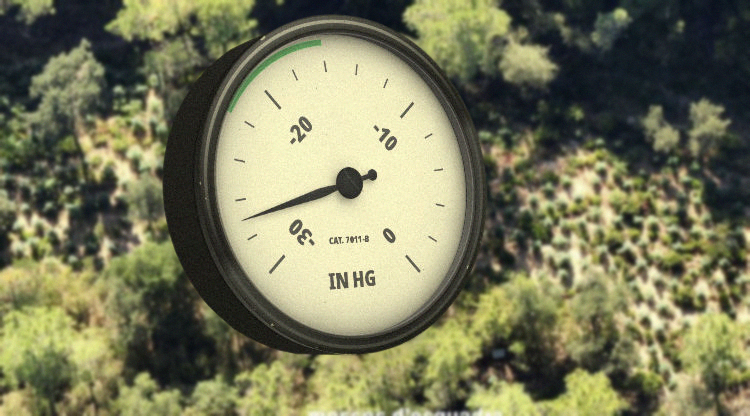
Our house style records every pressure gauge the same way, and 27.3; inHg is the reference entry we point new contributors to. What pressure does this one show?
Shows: -27; inHg
